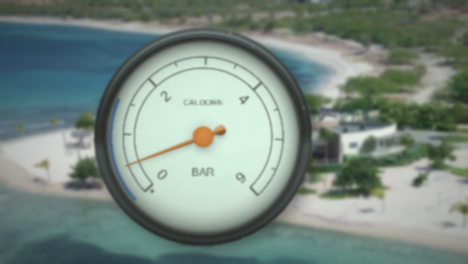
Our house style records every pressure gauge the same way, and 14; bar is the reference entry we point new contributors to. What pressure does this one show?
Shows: 0.5; bar
